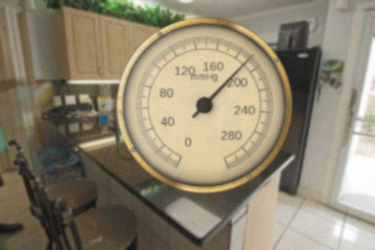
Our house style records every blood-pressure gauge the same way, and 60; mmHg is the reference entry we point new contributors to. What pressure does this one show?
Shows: 190; mmHg
